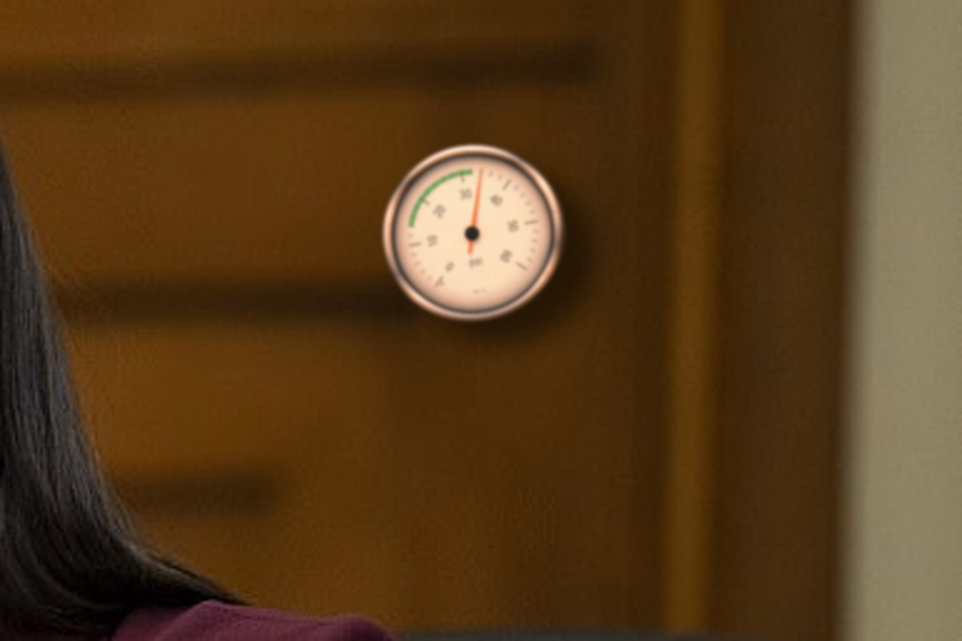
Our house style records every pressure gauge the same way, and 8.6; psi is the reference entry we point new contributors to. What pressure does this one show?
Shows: 34; psi
